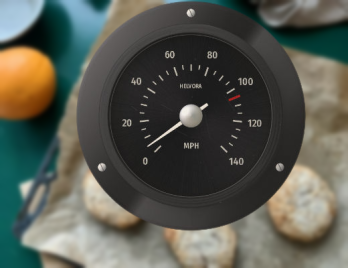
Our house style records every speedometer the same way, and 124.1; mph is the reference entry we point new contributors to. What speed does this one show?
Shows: 5; mph
